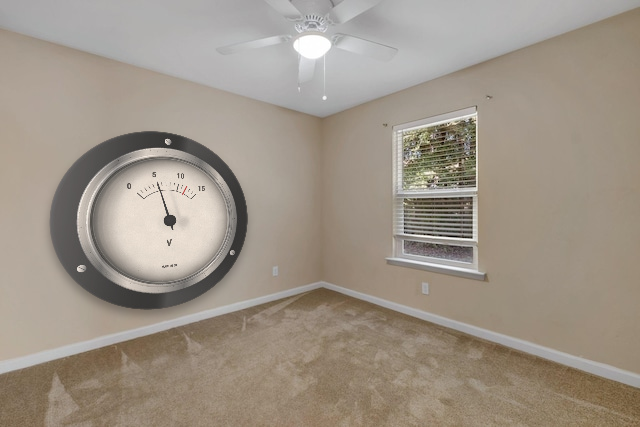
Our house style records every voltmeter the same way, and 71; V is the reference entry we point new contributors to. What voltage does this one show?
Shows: 5; V
